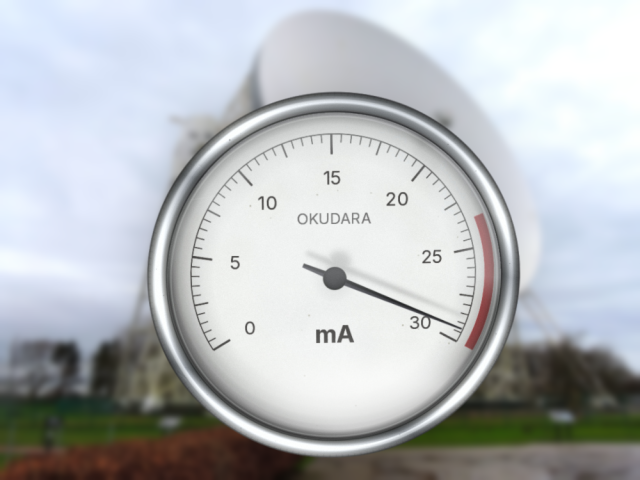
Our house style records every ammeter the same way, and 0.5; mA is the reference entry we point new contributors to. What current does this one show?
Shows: 29.25; mA
